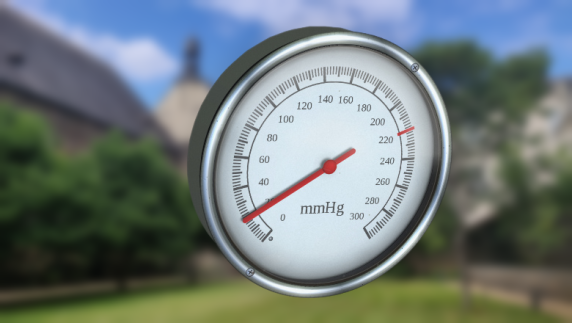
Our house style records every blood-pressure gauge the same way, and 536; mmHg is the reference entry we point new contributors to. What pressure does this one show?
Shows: 20; mmHg
